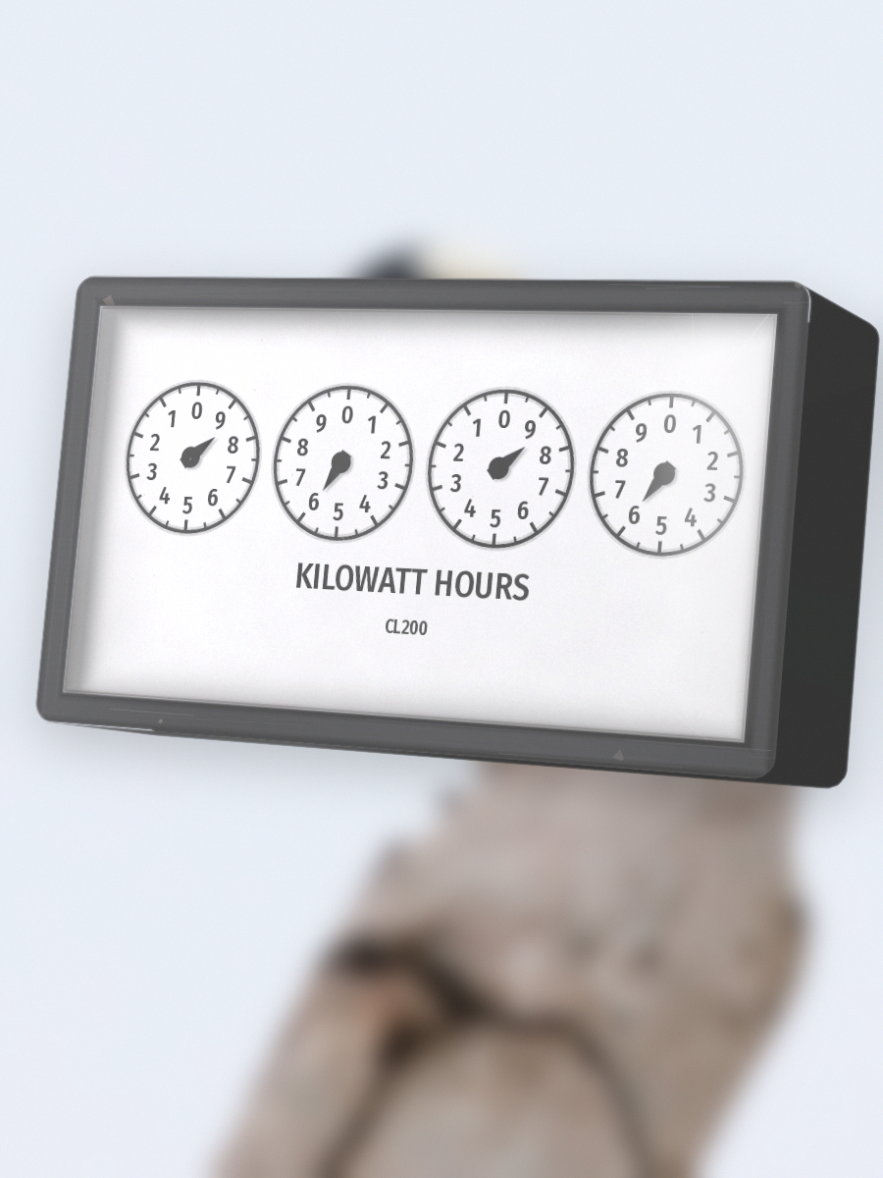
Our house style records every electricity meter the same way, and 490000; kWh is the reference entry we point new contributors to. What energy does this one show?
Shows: 8586; kWh
